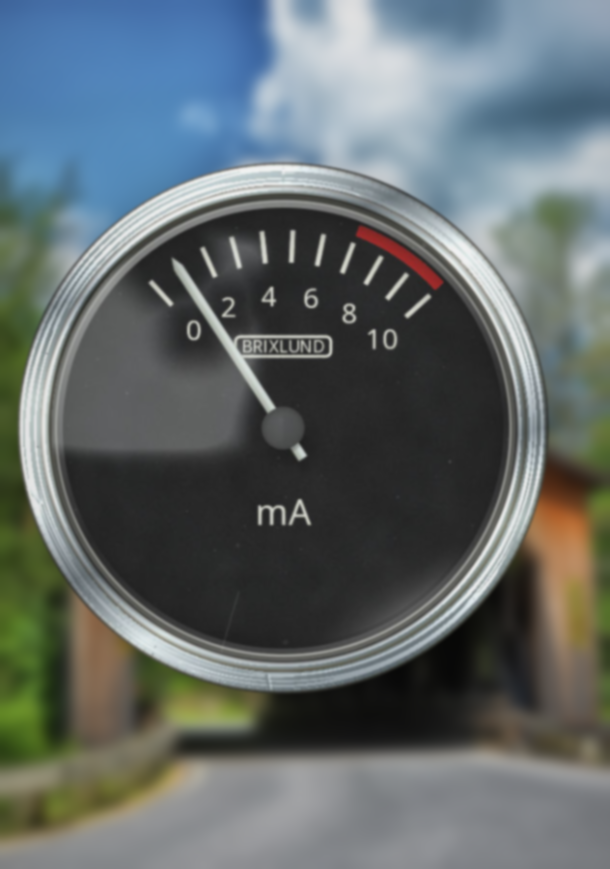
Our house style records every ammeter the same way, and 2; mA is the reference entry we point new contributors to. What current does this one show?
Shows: 1; mA
